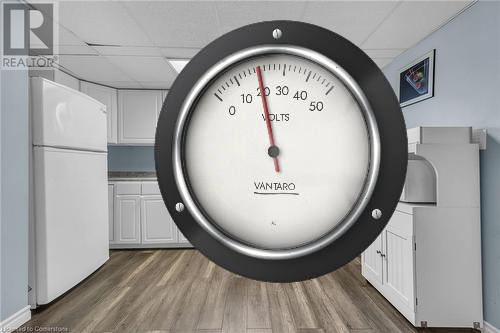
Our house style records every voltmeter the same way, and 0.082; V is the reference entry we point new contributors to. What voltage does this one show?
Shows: 20; V
